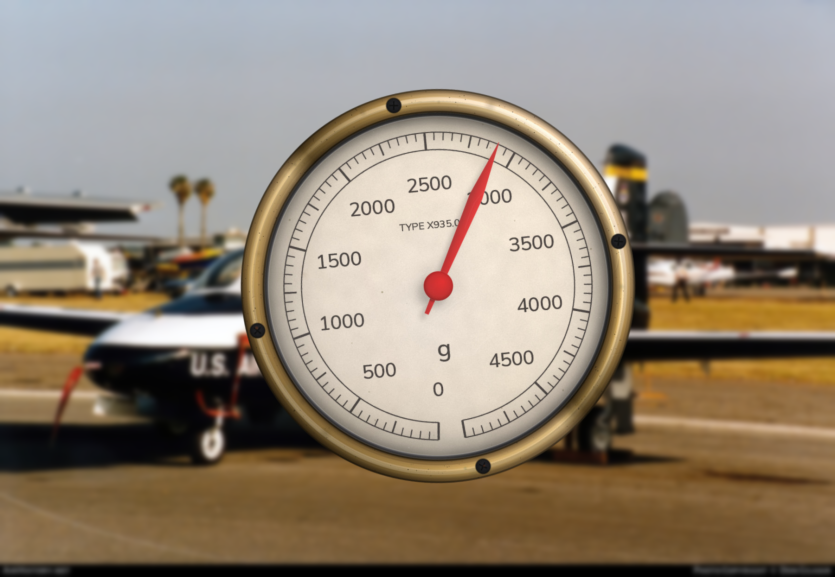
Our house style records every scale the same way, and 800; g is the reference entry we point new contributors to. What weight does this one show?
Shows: 2900; g
